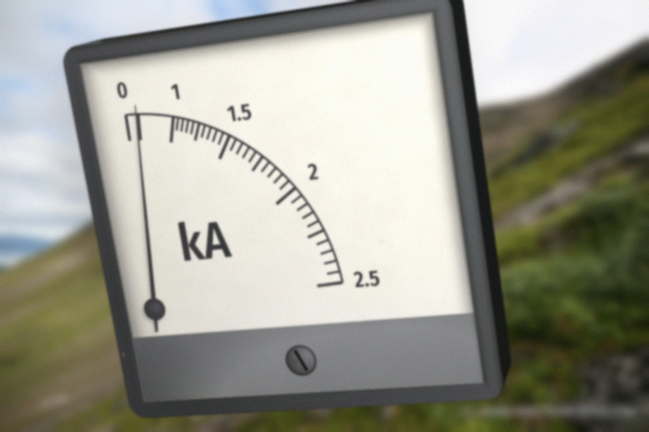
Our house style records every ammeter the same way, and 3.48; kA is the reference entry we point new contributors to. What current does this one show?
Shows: 0.5; kA
